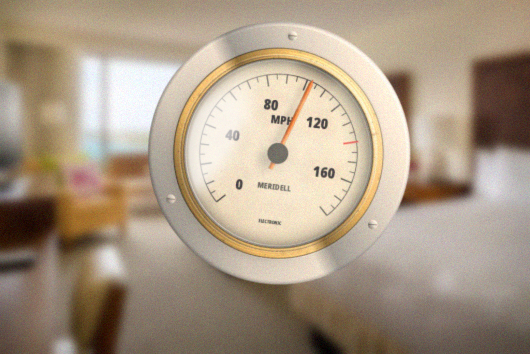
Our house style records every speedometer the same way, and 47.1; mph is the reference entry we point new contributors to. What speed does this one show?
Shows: 102.5; mph
